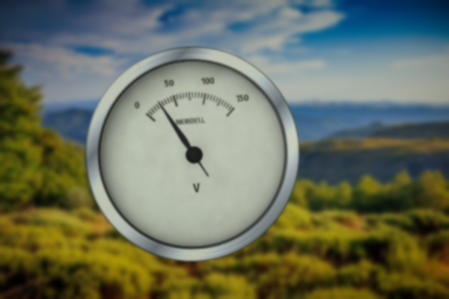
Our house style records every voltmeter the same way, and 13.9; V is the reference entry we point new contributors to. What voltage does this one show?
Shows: 25; V
